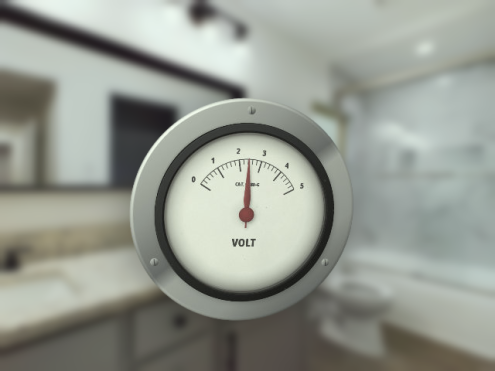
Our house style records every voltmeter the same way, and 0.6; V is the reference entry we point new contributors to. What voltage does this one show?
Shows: 2.4; V
